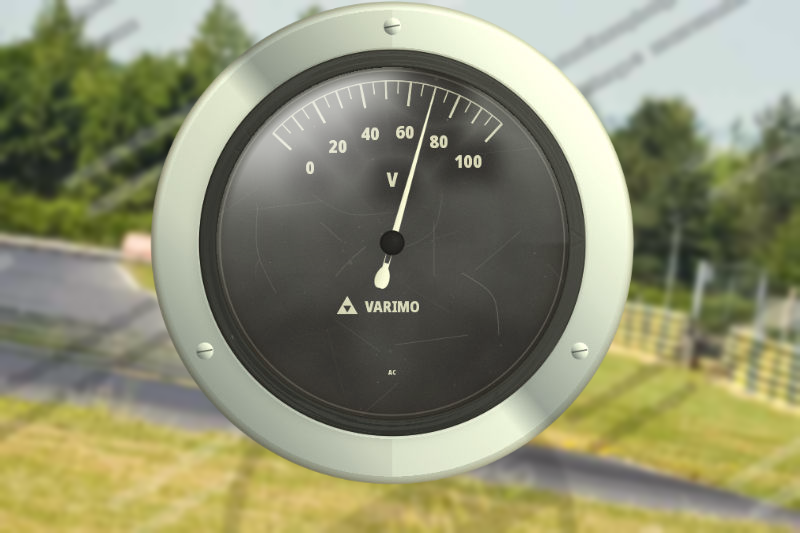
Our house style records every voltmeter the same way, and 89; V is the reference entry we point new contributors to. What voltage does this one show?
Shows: 70; V
